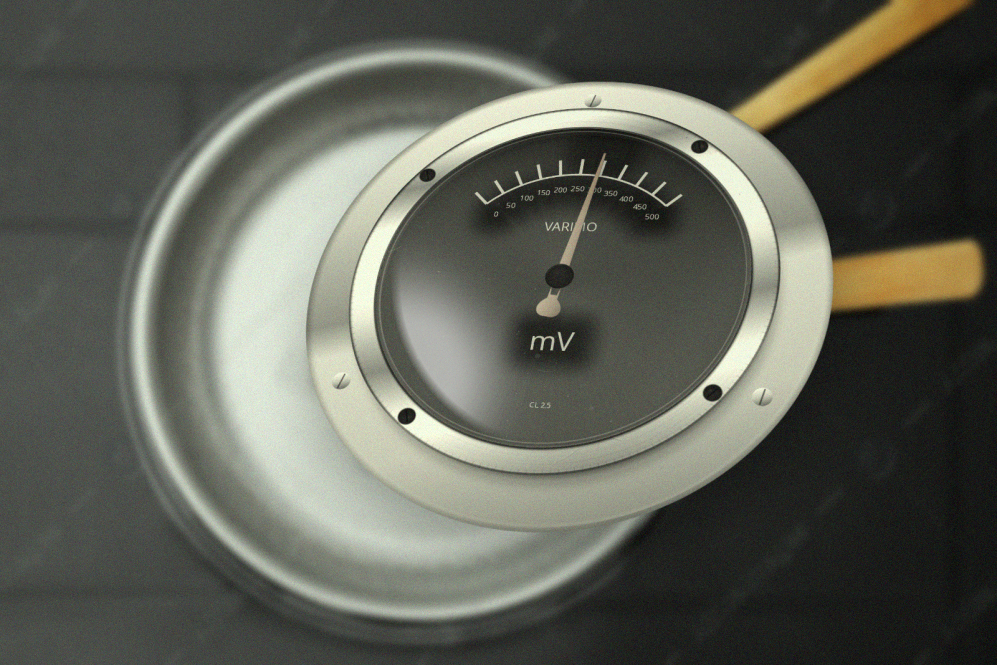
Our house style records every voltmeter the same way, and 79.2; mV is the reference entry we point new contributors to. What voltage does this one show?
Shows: 300; mV
